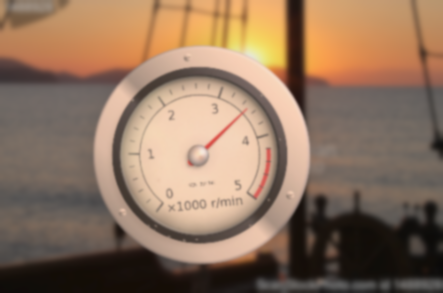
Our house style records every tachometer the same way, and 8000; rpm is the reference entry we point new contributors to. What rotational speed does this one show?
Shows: 3500; rpm
